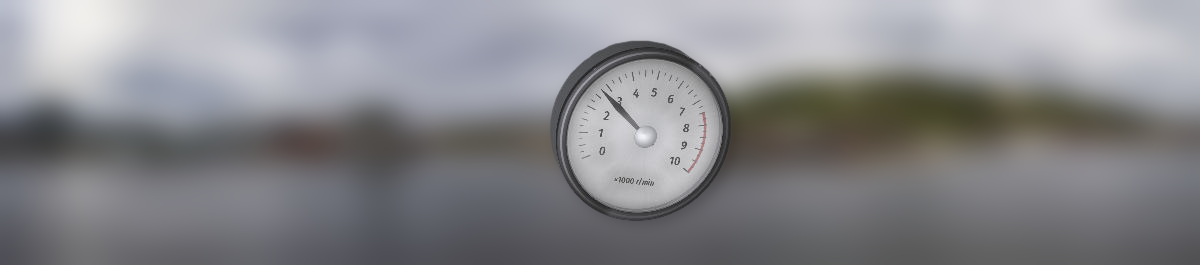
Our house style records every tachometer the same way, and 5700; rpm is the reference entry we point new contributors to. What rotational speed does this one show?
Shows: 2750; rpm
